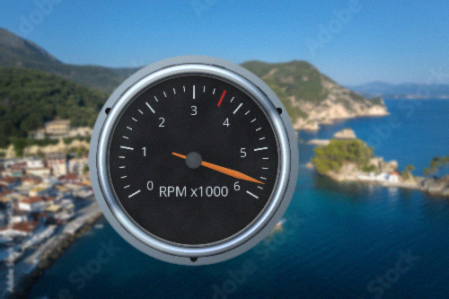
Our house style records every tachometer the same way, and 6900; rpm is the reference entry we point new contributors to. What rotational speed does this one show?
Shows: 5700; rpm
